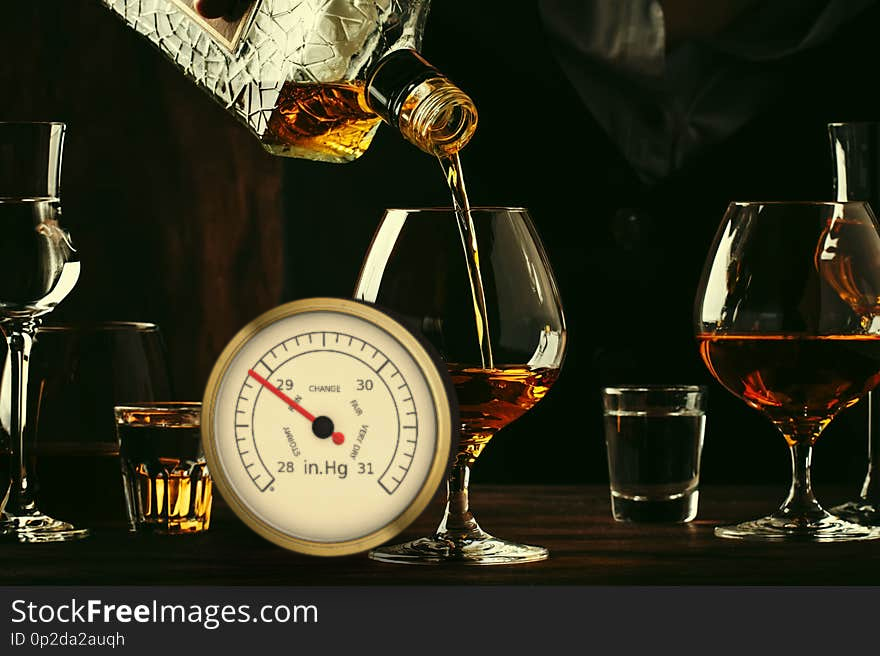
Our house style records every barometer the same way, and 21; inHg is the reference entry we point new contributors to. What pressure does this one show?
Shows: 28.9; inHg
